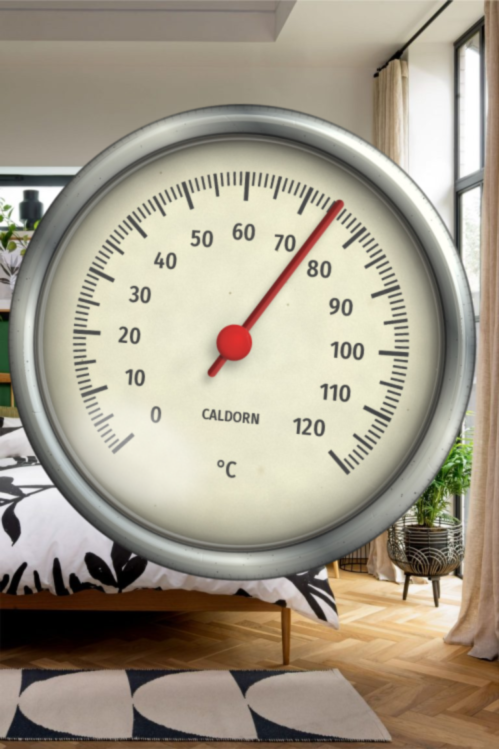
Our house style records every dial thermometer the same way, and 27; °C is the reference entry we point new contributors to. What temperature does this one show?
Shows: 75; °C
